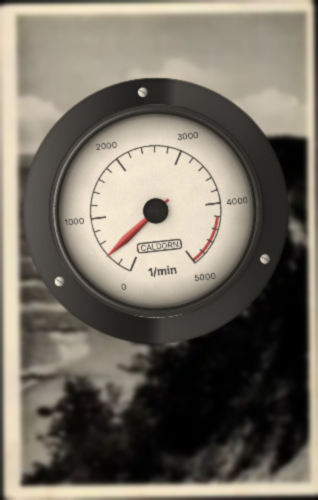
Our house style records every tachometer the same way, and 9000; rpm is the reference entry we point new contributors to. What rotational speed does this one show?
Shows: 400; rpm
